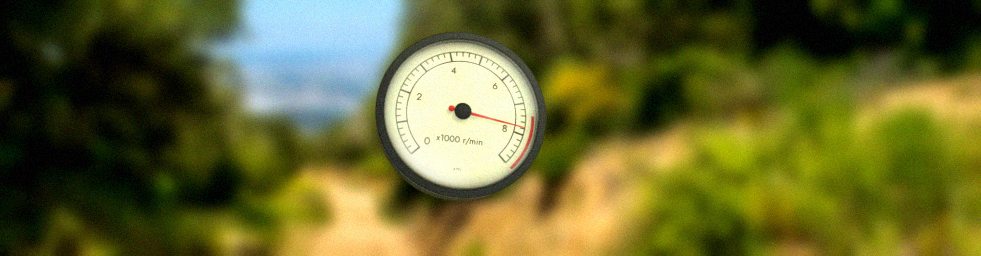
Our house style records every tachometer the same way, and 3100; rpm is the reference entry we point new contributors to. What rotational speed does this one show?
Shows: 7800; rpm
